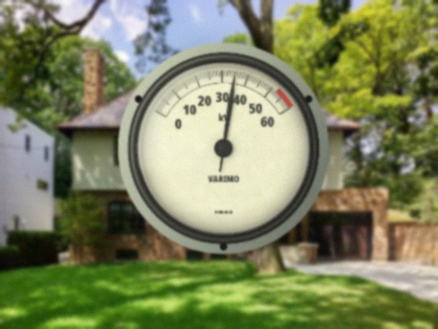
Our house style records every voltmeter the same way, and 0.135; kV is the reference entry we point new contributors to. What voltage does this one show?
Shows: 35; kV
